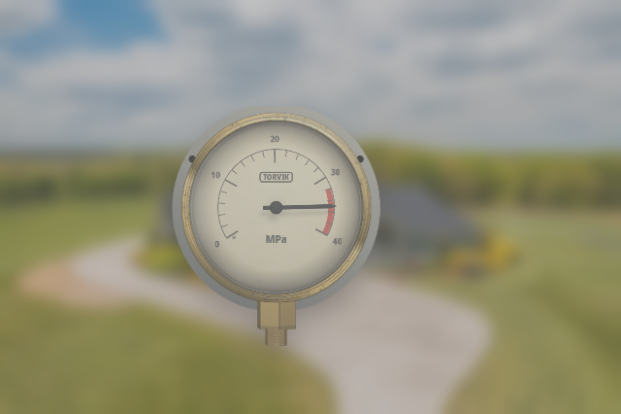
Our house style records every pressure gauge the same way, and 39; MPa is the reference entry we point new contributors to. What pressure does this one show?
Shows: 35; MPa
